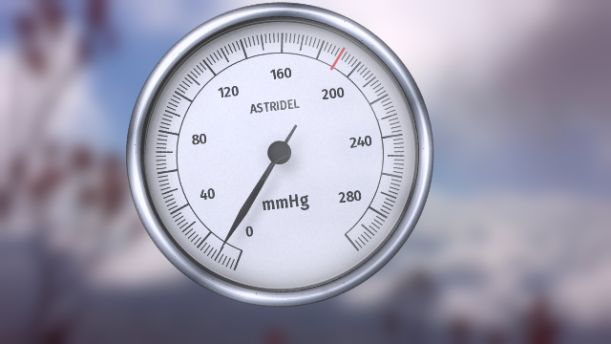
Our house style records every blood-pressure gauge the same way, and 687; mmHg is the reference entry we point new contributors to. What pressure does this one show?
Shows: 10; mmHg
